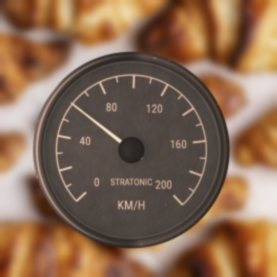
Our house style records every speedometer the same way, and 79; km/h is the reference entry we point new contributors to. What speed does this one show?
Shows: 60; km/h
